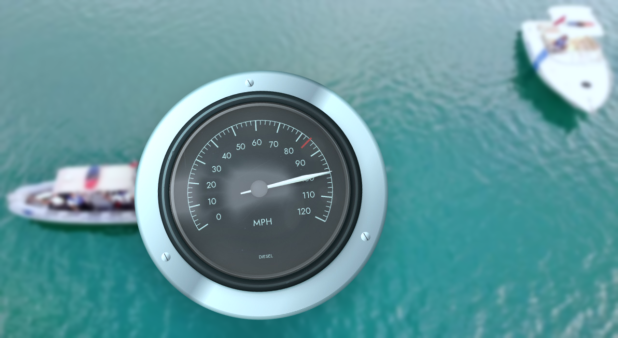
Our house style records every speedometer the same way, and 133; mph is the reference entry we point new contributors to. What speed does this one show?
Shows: 100; mph
